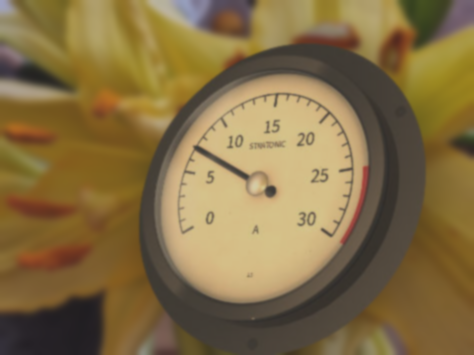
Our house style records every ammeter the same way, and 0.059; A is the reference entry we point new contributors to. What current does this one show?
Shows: 7; A
